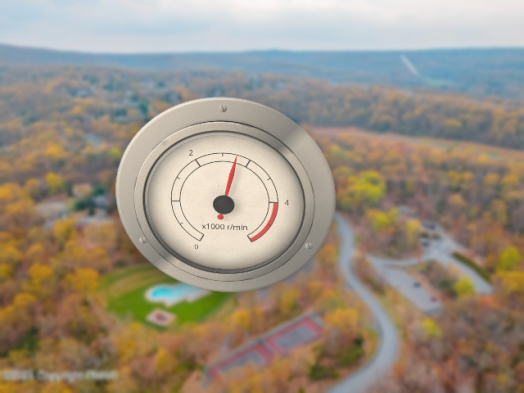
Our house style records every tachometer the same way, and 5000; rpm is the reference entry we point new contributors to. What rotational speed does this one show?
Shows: 2750; rpm
